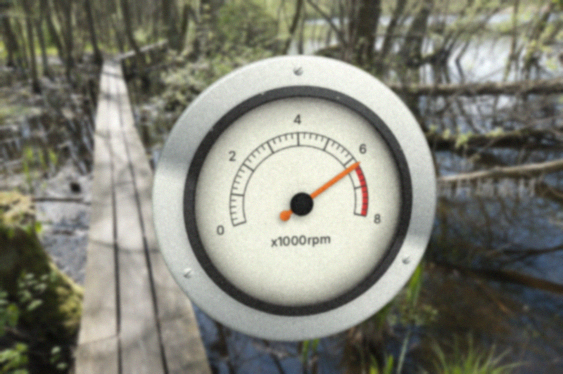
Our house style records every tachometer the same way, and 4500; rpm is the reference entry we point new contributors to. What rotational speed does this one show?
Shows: 6200; rpm
